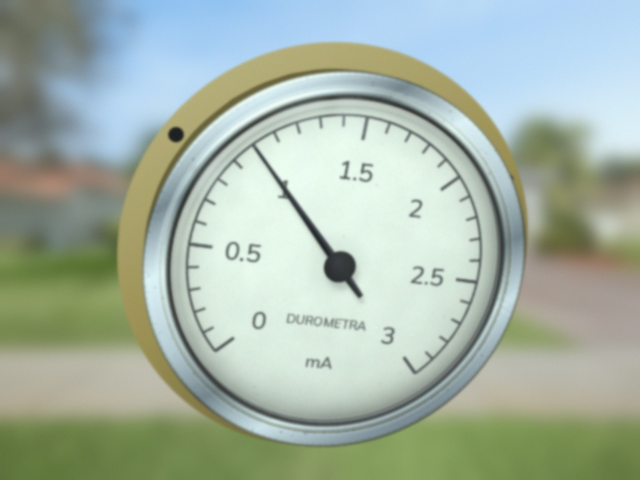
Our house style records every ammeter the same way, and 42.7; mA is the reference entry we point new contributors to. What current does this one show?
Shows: 1; mA
